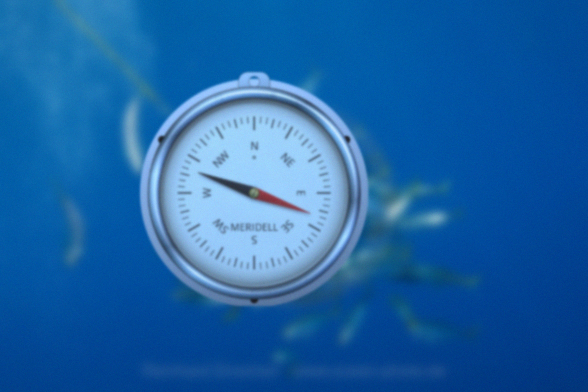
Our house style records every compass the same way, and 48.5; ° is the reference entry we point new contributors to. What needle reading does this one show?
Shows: 110; °
